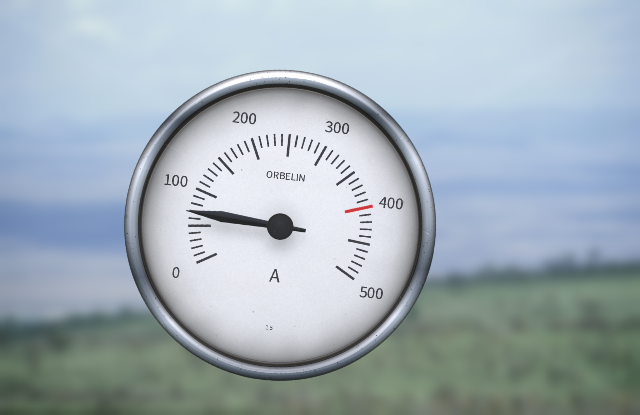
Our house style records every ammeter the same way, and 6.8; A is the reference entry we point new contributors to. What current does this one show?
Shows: 70; A
